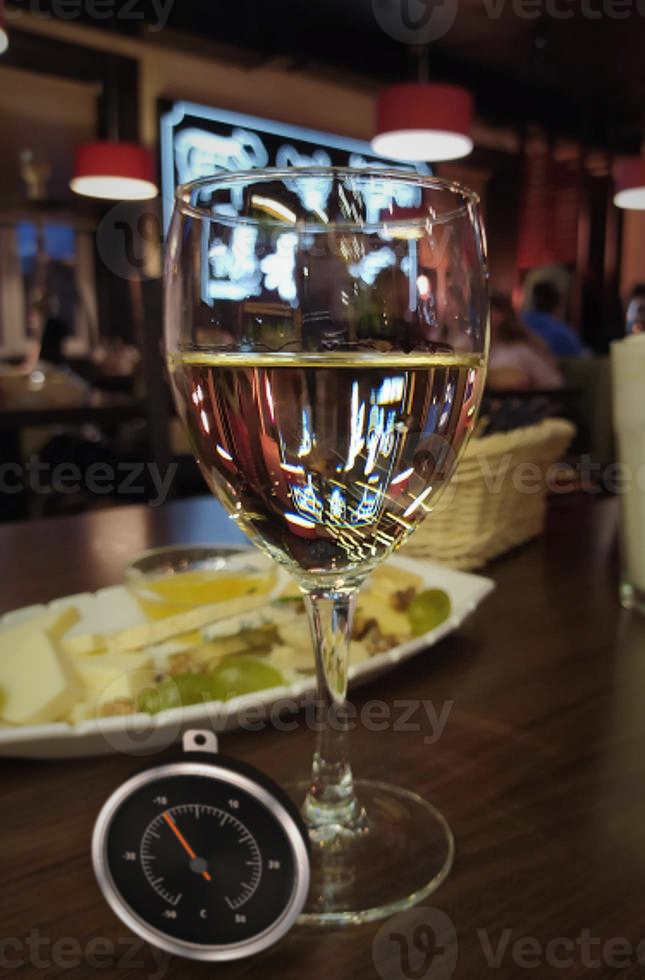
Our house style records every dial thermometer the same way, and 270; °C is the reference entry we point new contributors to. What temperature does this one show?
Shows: -10; °C
